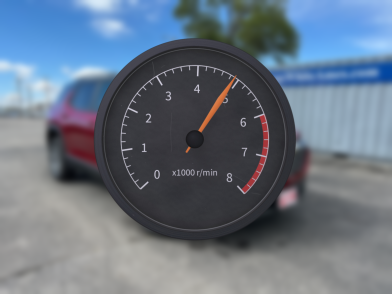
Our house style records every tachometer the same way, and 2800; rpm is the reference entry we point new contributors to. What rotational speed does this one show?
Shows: 4900; rpm
